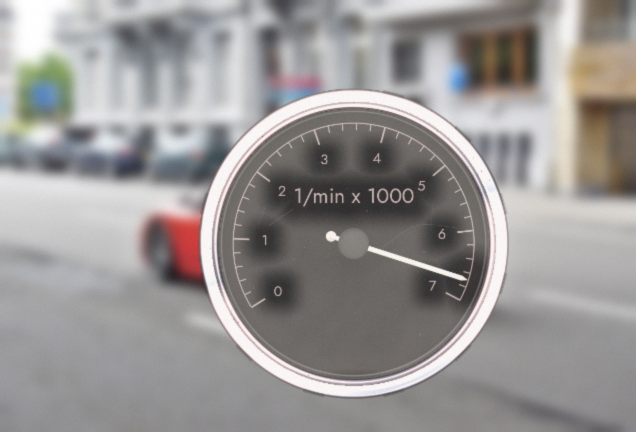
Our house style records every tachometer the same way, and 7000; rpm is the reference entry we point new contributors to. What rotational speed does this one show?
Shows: 6700; rpm
